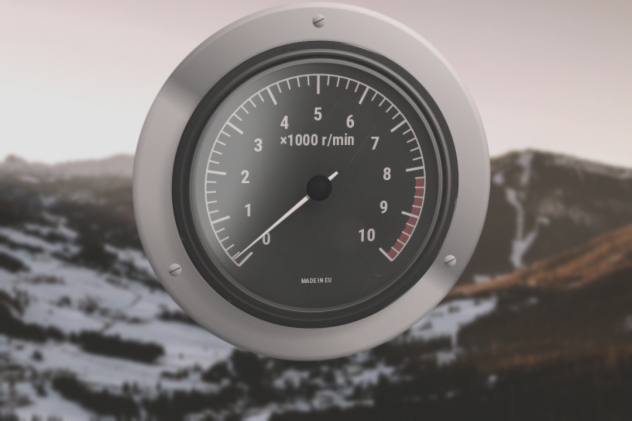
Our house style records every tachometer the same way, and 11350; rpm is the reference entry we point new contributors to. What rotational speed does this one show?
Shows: 200; rpm
